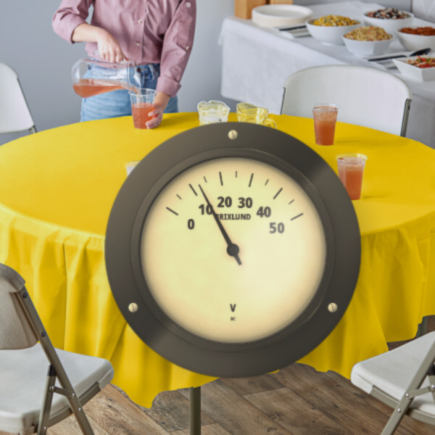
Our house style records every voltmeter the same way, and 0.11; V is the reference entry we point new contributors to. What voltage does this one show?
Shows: 12.5; V
